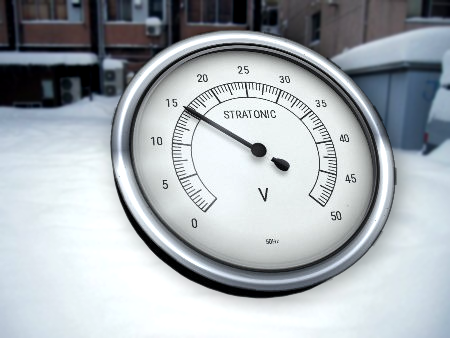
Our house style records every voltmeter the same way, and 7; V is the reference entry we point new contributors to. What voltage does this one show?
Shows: 15; V
